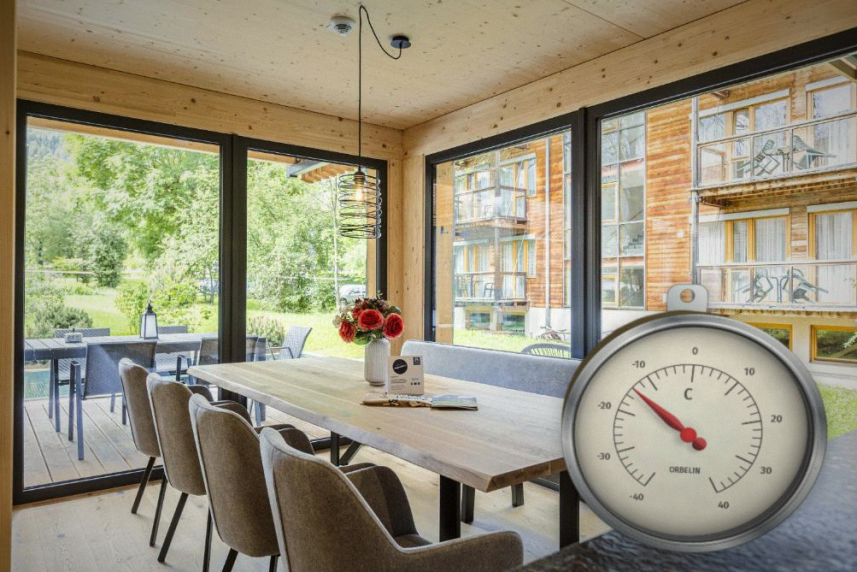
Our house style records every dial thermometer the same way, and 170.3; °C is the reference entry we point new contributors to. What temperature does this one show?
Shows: -14; °C
